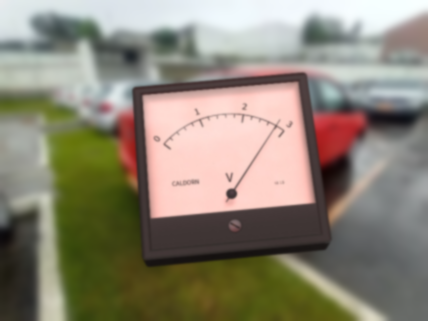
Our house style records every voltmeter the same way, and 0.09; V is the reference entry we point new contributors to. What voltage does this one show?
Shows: 2.8; V
